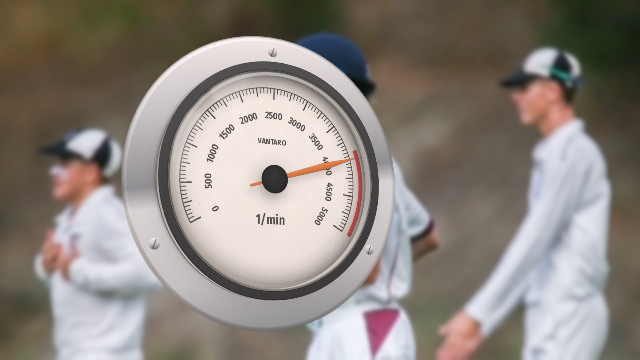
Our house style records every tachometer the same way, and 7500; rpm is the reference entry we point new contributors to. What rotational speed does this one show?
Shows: 4000; rpm
